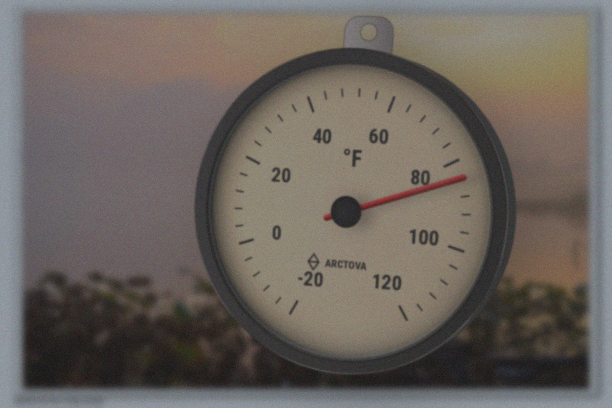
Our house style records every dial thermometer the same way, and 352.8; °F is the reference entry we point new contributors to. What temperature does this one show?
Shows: 84; °F
